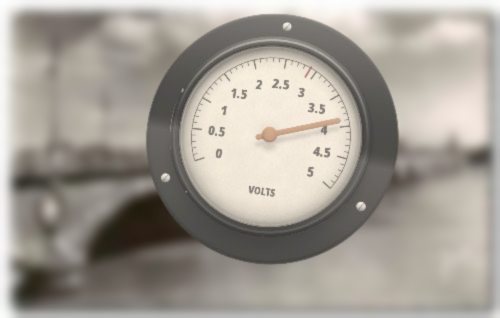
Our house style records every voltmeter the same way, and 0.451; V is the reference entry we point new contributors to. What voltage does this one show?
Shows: 3.9; V
